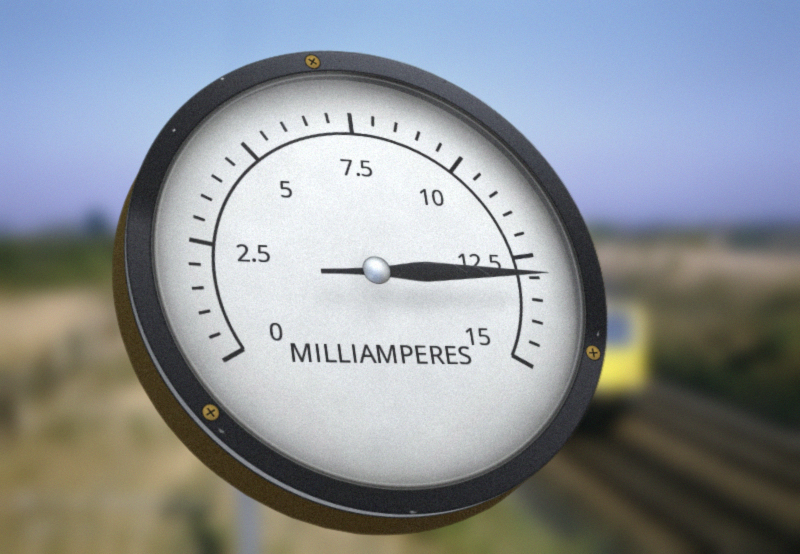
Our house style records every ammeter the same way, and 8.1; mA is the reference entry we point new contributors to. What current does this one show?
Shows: 13; mA
